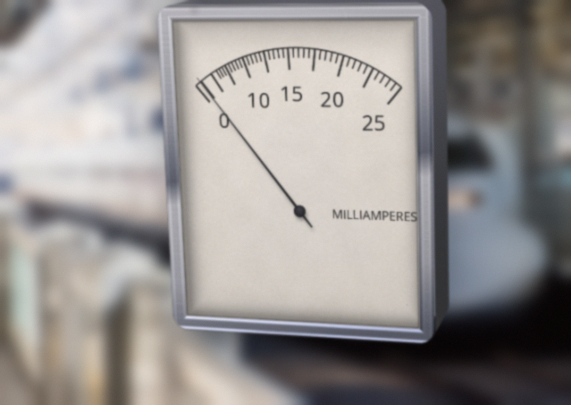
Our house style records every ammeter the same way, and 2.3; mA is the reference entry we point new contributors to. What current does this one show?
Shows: 2.5; mA
